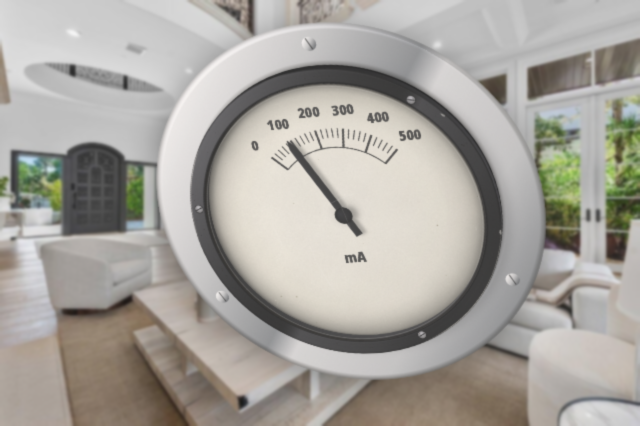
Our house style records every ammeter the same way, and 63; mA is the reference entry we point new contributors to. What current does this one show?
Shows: 100; mA
